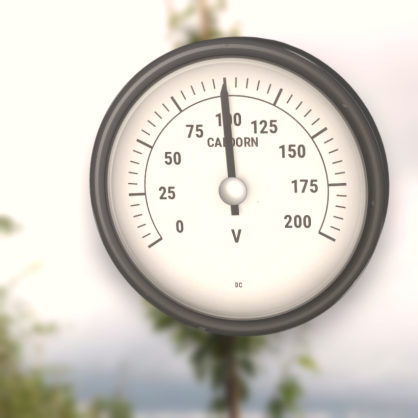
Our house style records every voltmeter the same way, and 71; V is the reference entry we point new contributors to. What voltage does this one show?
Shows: 100; V
